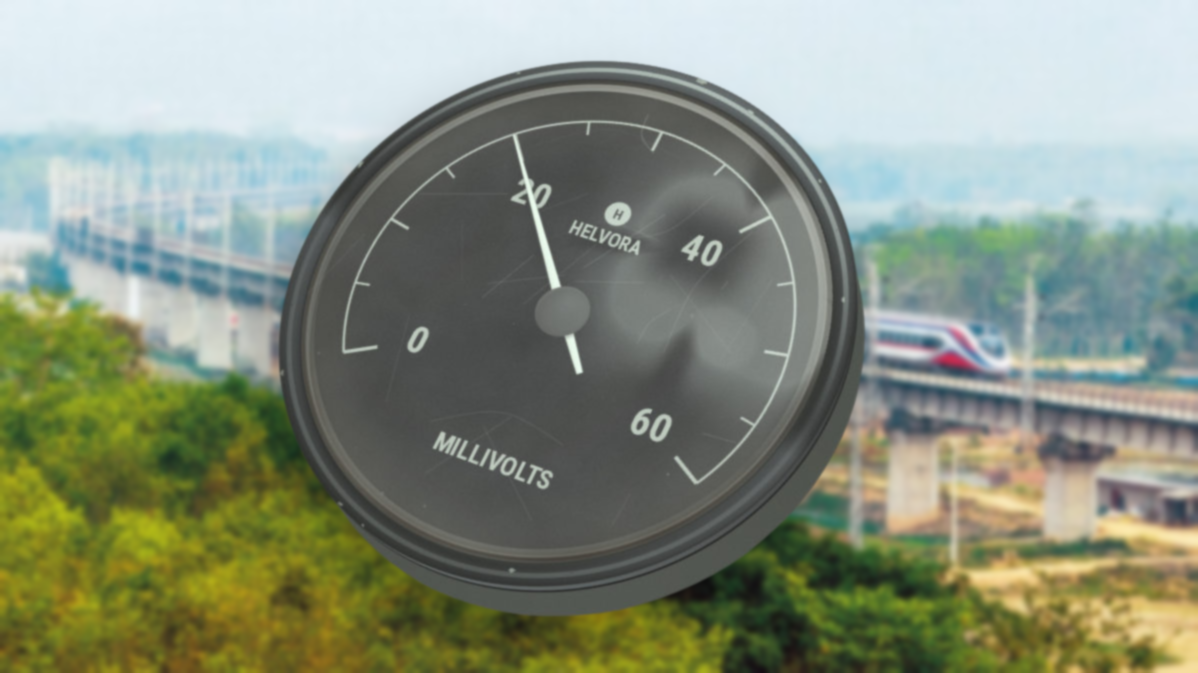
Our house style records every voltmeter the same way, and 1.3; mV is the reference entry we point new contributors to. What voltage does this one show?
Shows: 20; mV
